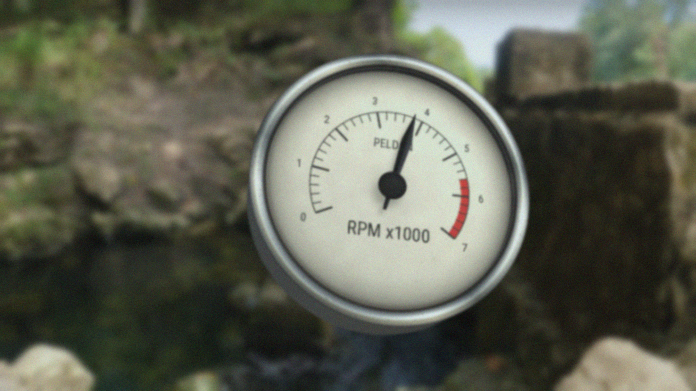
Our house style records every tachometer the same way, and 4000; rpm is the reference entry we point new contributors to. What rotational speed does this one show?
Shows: 3800; rpm
